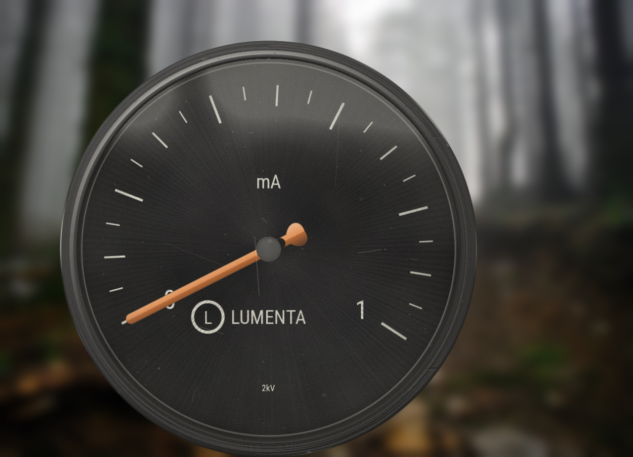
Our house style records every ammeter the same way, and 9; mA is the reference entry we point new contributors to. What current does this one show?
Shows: 0; mA
